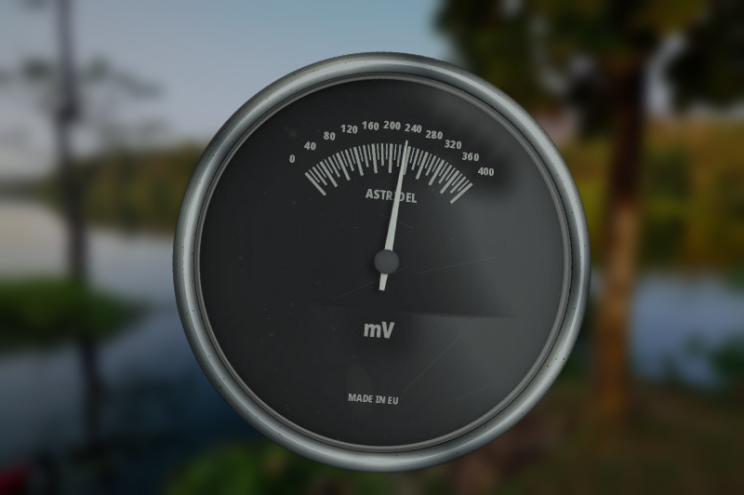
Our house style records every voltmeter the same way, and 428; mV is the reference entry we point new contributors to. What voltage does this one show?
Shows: 230; mV
